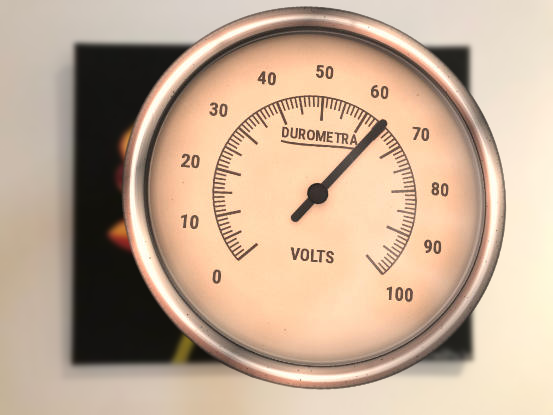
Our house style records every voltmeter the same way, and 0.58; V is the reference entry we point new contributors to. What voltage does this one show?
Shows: 64; V
